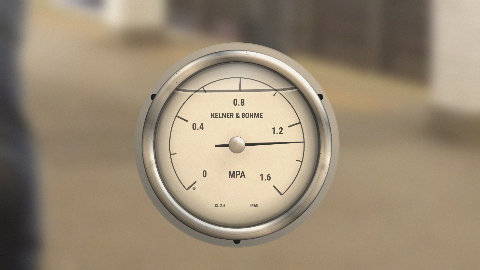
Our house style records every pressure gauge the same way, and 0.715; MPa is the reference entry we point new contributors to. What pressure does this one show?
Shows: 1.3; MPa
